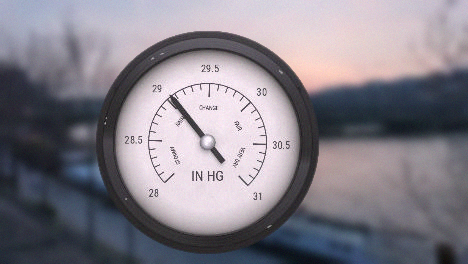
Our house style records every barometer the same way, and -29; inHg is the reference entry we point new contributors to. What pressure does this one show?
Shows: 29.05; inHg
